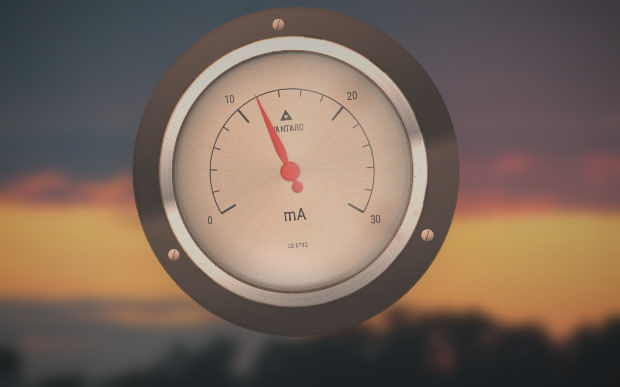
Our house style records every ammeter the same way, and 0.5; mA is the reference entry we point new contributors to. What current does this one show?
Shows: 12; mA
